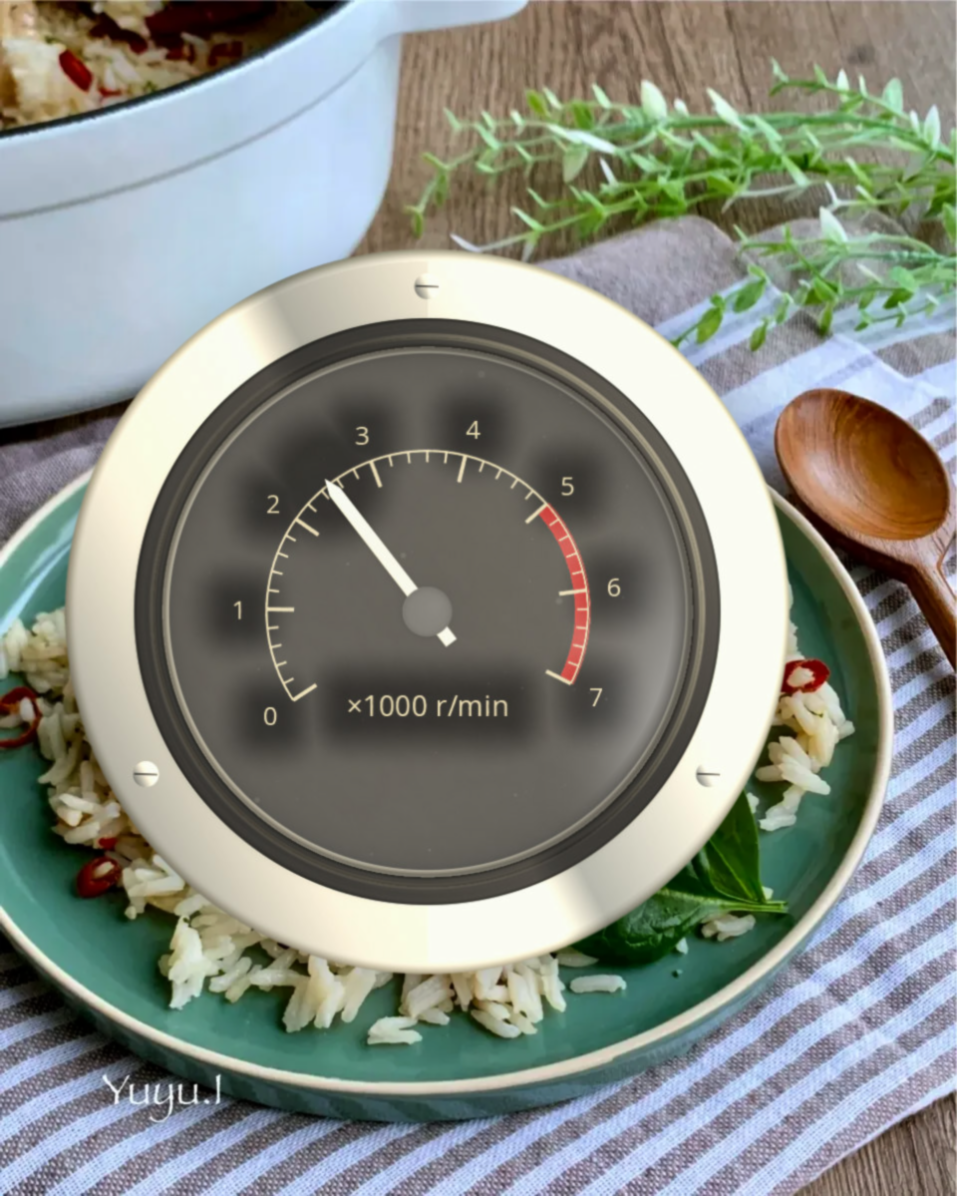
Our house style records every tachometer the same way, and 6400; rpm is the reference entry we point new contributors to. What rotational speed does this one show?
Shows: 2500; rpm
